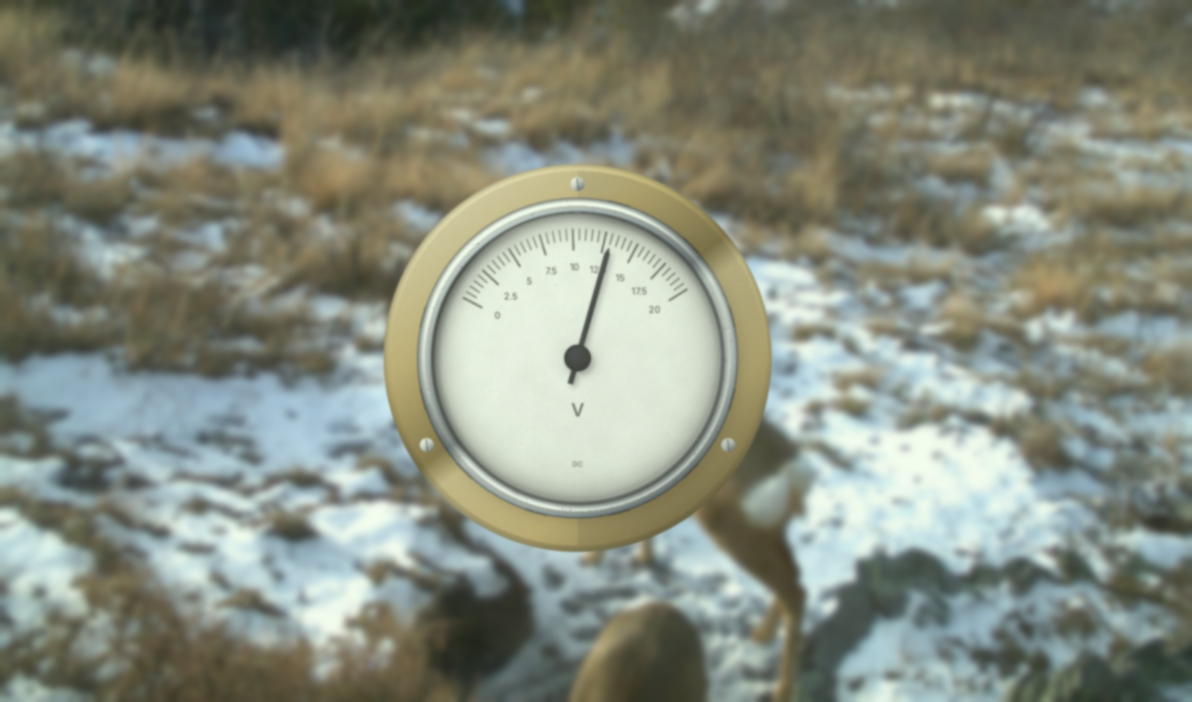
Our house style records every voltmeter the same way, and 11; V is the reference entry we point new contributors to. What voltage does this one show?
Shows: 13; V
